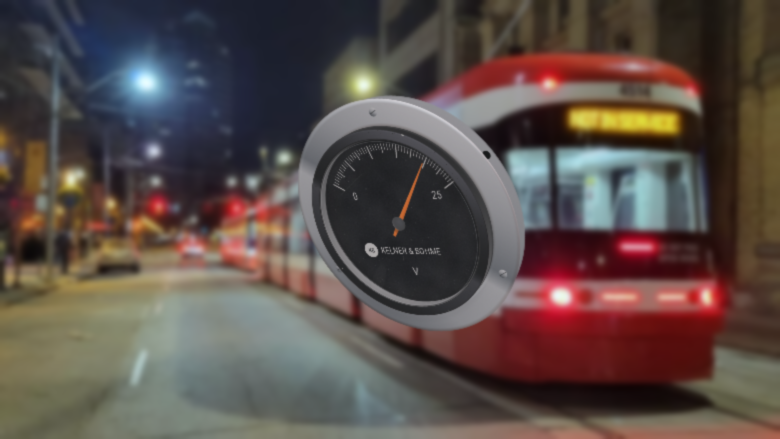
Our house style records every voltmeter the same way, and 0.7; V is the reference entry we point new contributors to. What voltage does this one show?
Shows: 20; V
